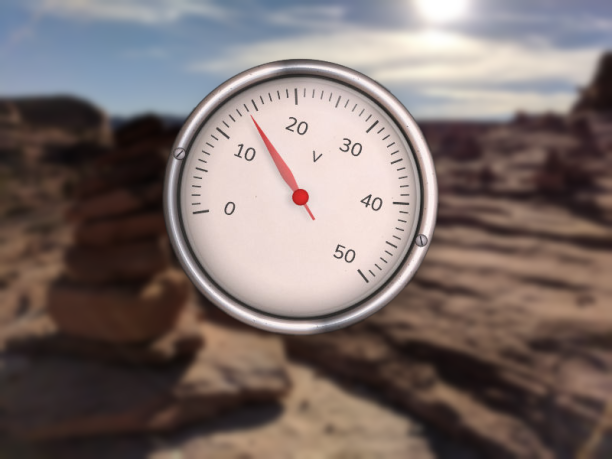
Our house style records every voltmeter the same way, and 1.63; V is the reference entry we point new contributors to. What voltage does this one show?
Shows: 14; V
